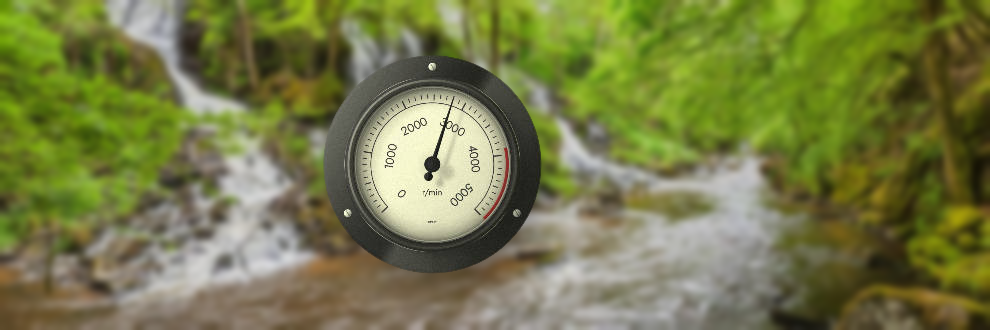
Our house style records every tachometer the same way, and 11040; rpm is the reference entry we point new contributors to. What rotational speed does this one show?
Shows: 2800; rpm
